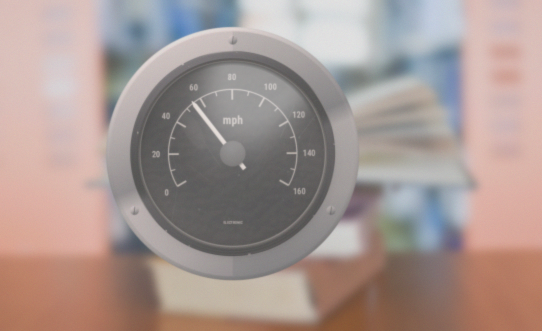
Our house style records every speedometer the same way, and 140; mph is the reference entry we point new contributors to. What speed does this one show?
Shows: 55; mph
